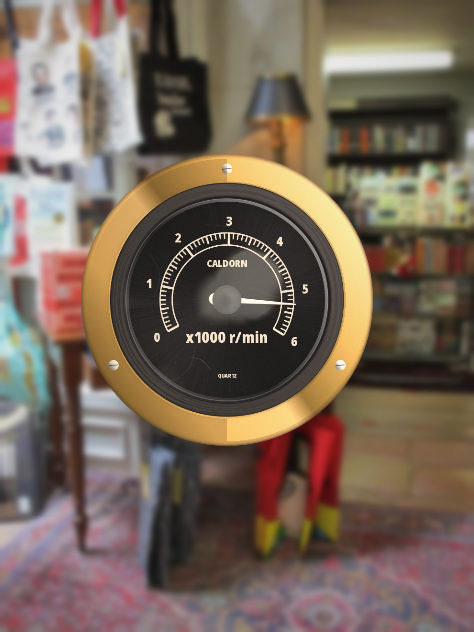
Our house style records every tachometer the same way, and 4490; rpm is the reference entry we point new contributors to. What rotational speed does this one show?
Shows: 5300; rpm
